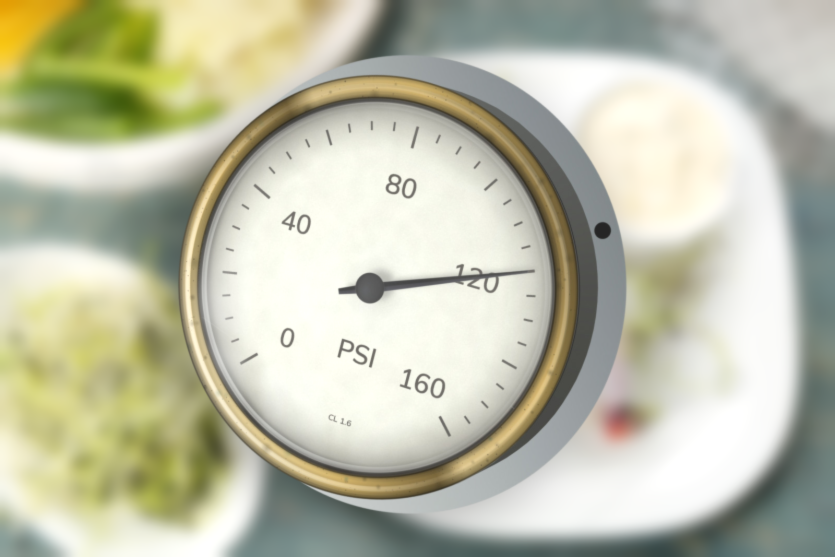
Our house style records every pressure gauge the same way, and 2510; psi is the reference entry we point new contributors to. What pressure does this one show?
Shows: 120; psi
